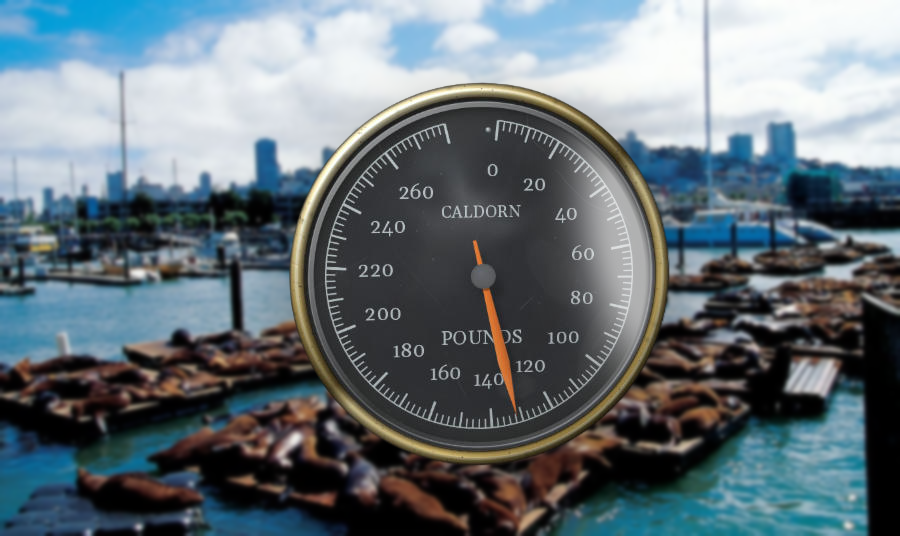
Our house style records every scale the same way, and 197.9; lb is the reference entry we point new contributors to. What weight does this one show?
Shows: 132; lb
